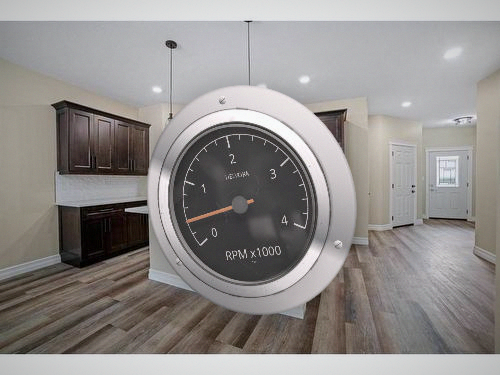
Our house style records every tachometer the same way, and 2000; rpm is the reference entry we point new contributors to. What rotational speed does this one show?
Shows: 400; rpm
